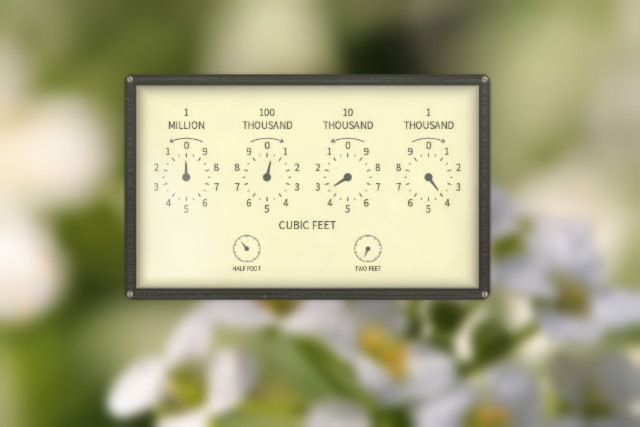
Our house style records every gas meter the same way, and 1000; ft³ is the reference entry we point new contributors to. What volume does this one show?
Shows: 3400; ft³
